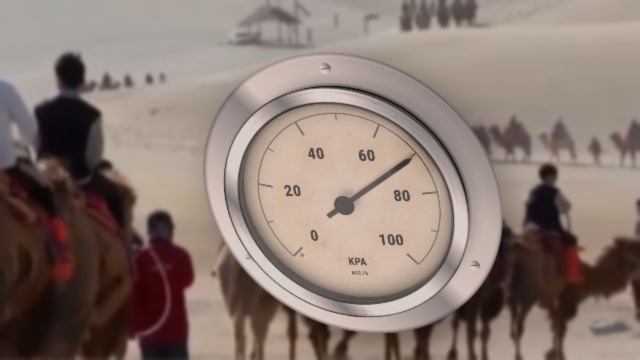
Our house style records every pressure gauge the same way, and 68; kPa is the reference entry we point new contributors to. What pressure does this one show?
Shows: 70; kPa
